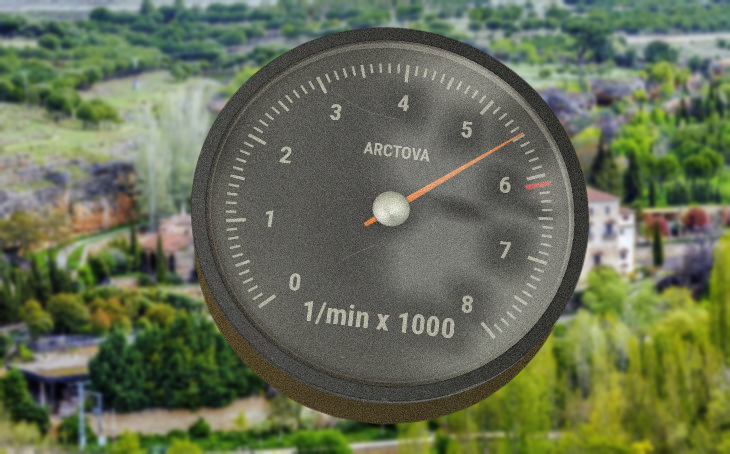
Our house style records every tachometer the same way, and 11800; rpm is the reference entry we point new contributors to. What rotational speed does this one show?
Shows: 5500; rpm
